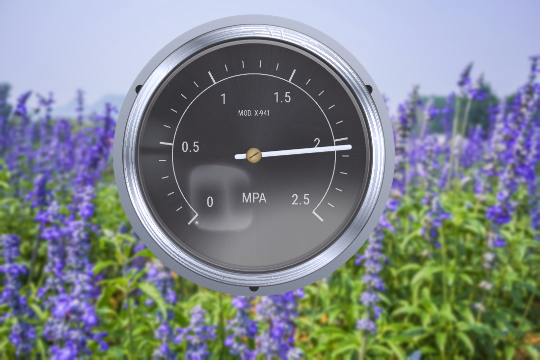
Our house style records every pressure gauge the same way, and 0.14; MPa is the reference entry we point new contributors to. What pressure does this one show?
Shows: 2.05; MPa
